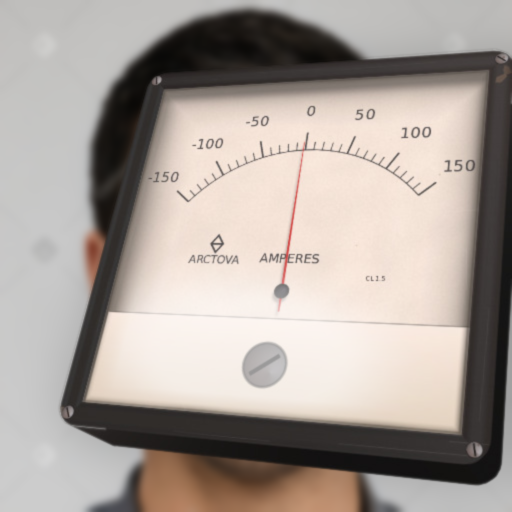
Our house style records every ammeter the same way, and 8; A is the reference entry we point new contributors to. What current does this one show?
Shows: 0; A
